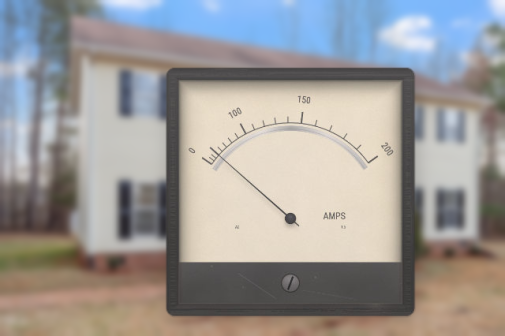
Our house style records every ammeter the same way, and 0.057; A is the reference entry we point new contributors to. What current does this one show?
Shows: 50; A
